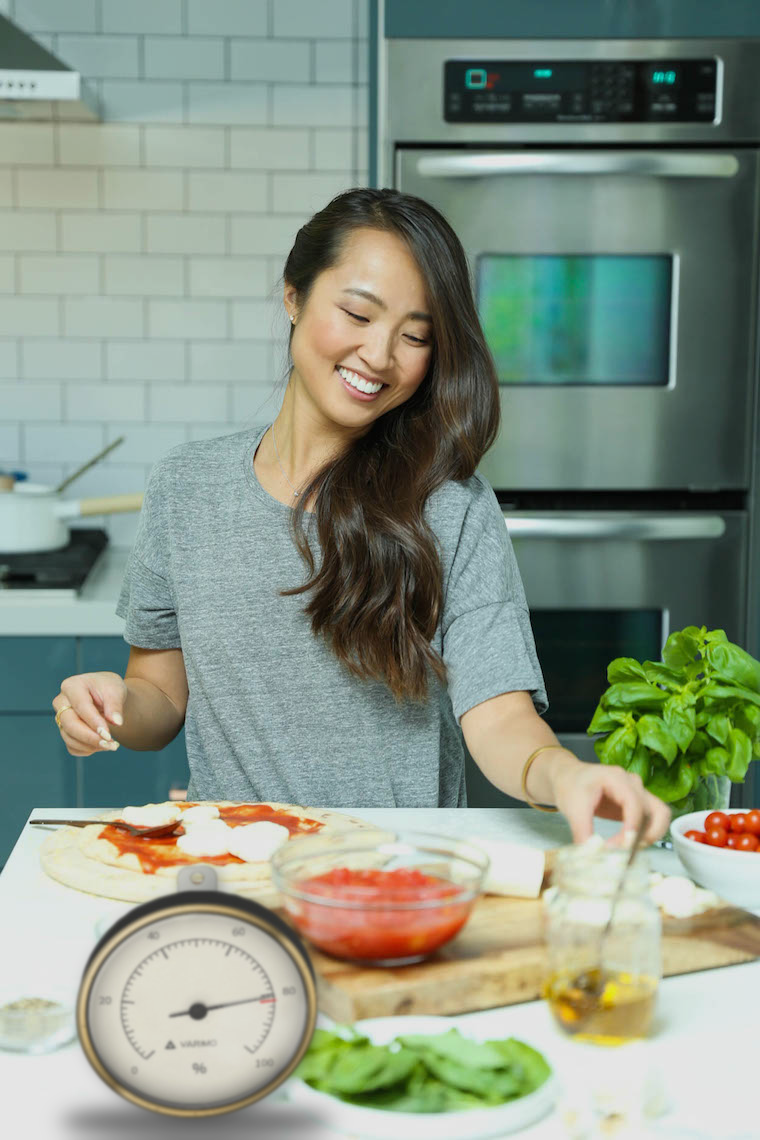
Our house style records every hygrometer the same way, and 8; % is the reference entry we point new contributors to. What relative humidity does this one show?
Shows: 80; %
